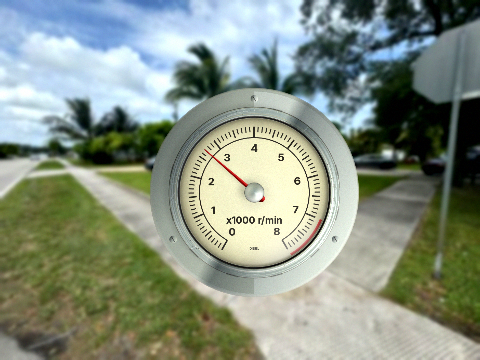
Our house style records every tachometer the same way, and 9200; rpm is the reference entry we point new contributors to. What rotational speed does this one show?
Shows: 2700; rpm
